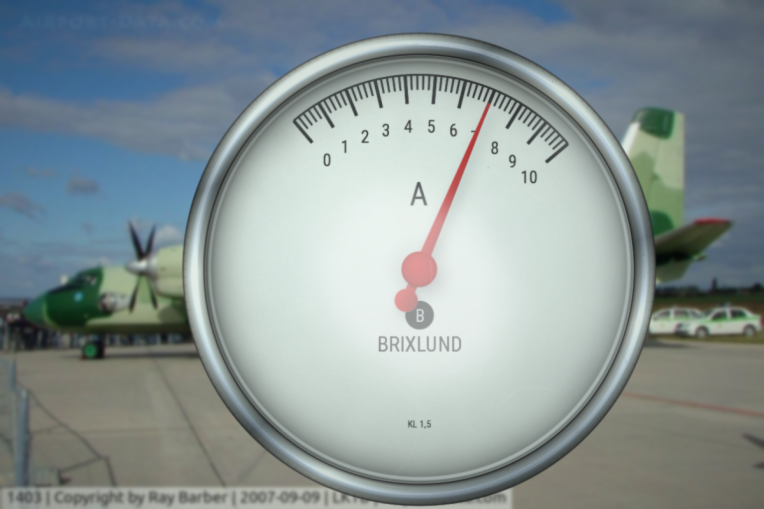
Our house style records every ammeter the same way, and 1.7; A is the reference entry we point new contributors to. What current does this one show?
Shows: 7; A
